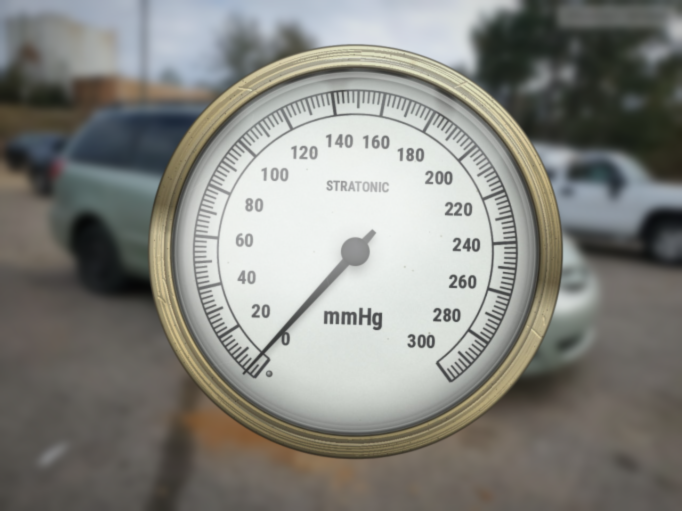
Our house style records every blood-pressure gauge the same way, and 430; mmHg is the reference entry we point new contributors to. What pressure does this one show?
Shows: 4; mmHg
